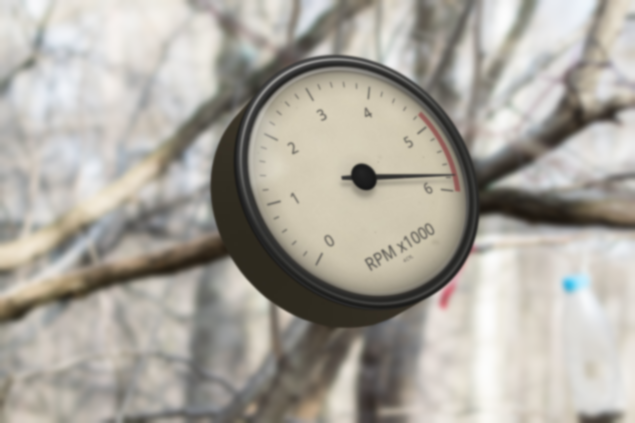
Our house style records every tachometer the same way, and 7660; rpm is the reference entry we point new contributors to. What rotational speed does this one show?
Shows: 5800; rpm
